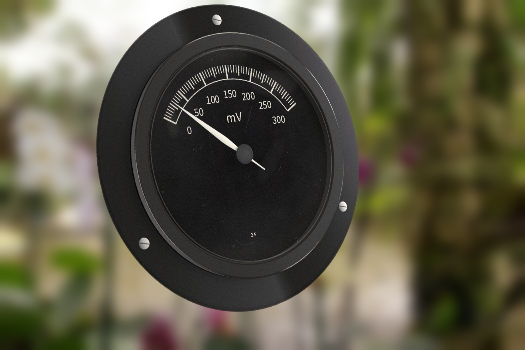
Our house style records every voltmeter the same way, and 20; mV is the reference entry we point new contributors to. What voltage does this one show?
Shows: 25; mV
